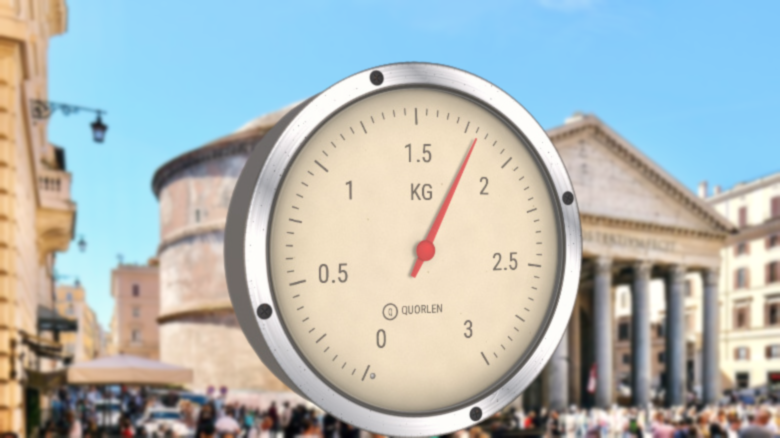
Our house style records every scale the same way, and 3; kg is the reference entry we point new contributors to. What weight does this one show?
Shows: 1.8; kg
